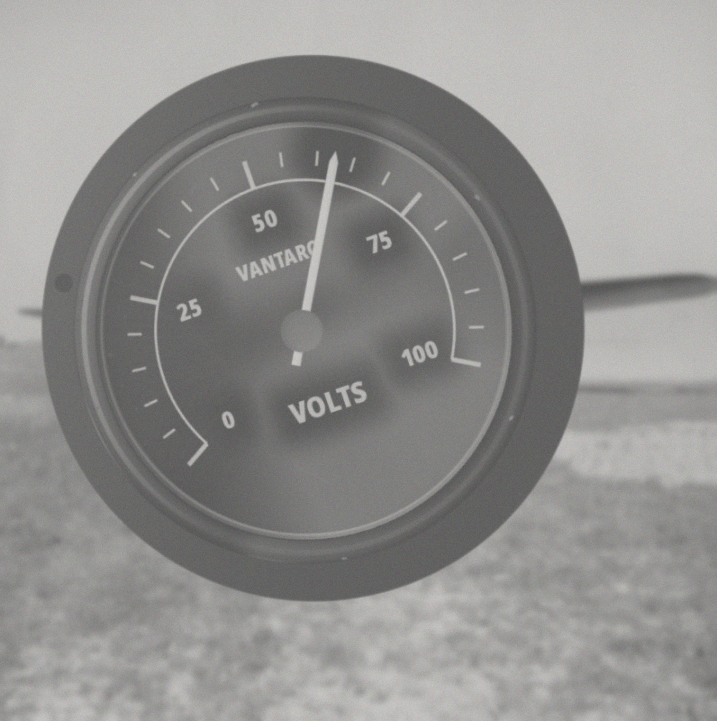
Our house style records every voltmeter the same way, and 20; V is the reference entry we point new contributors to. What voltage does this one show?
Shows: 62.5; V
